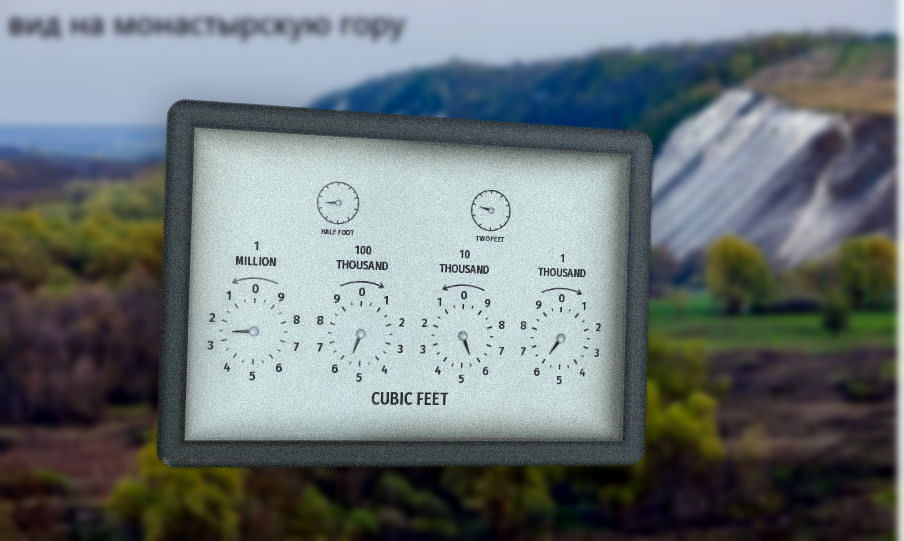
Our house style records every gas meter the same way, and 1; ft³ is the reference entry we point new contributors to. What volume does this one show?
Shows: 255600; ft³
